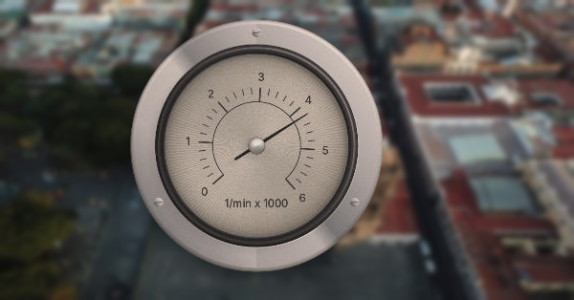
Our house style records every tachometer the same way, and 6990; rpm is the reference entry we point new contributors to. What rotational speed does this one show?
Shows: 4200; rpm
